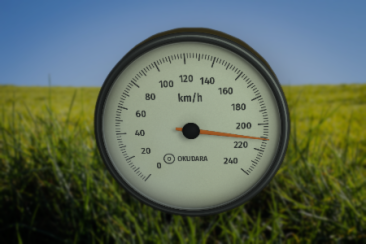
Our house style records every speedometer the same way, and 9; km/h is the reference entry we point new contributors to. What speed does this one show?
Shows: 210; km/h
